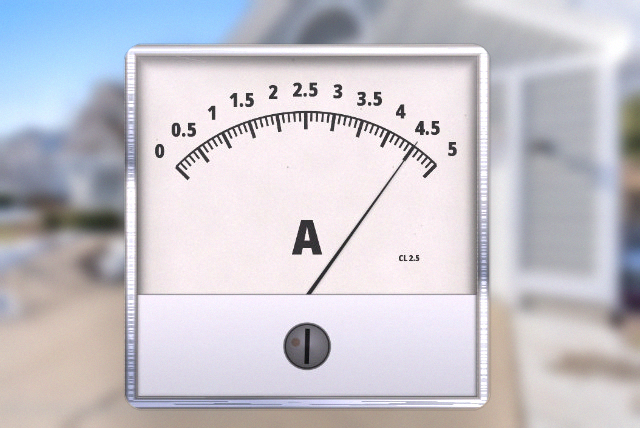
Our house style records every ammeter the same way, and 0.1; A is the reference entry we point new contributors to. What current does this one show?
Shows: 4.5; A
